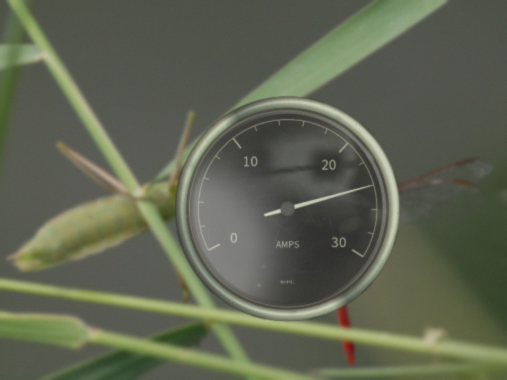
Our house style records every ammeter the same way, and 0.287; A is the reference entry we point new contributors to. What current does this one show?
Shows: 24; A
